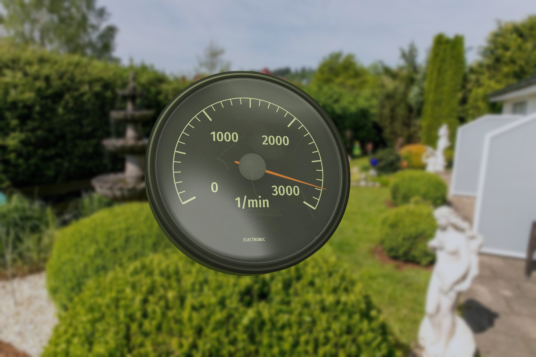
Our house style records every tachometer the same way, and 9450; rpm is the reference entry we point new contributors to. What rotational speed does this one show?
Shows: 2800; rpm
